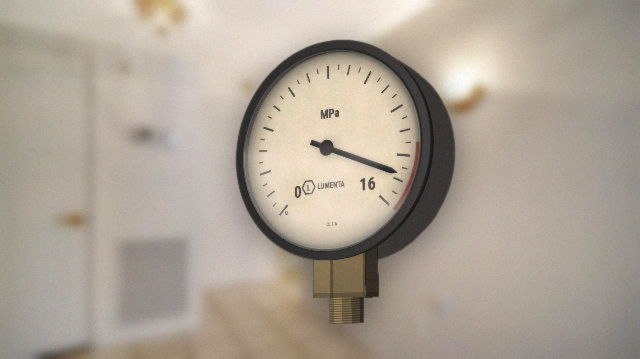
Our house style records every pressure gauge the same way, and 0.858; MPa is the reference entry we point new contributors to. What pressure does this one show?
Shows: 14.75; MPa
